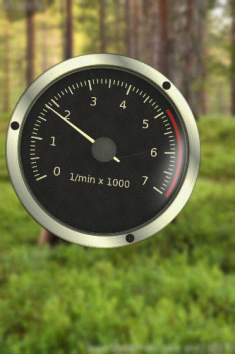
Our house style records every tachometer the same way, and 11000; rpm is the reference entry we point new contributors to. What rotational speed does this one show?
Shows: 1800; rpm
